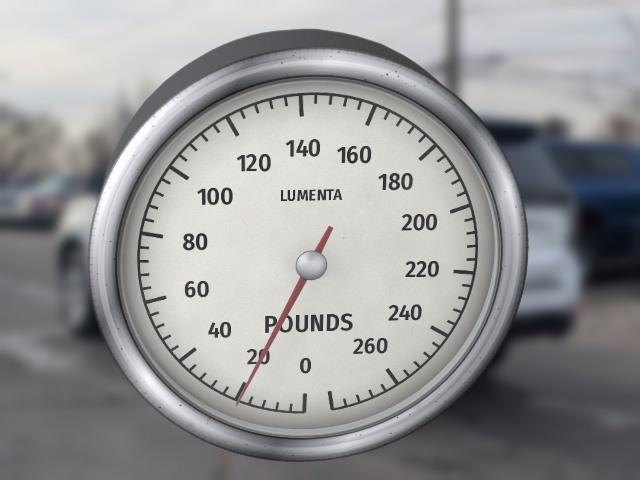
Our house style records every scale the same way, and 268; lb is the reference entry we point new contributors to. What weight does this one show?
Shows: 20; lb
